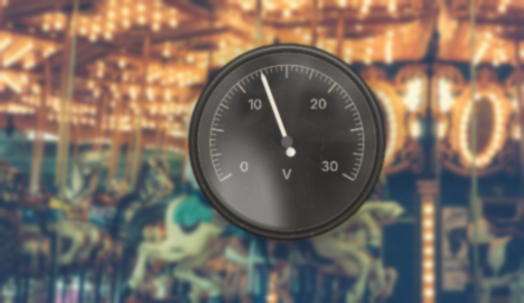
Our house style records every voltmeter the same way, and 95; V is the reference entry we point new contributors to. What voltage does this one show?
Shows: 12.5; V
